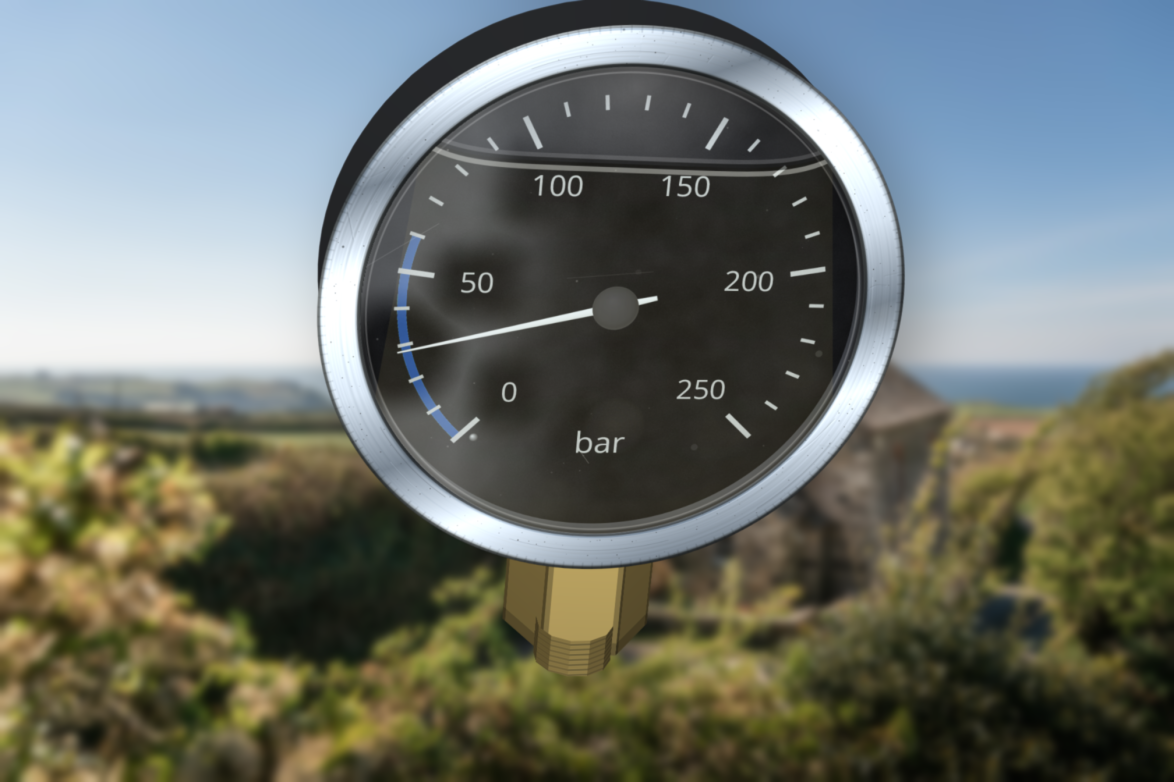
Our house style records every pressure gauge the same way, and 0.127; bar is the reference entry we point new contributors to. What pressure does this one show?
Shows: 30; bar
